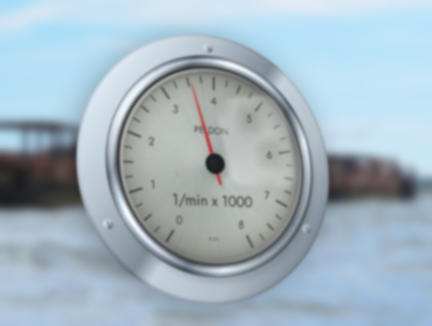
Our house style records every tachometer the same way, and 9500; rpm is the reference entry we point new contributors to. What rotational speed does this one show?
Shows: 3500; rpm
